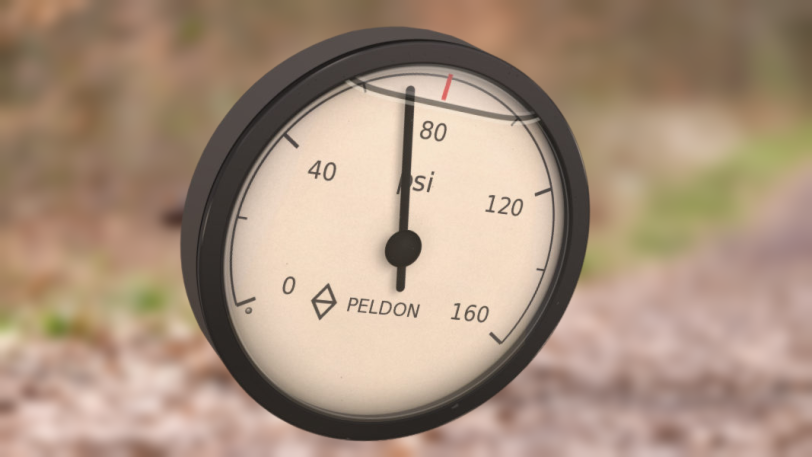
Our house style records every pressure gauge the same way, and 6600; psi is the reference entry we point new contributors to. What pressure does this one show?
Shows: 70; psi
